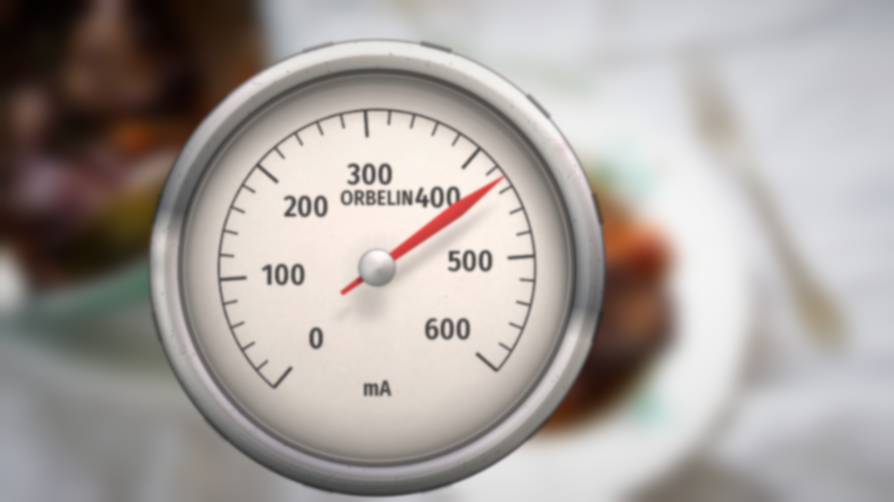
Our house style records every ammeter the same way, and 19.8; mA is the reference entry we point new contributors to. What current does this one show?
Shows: 430; mA
